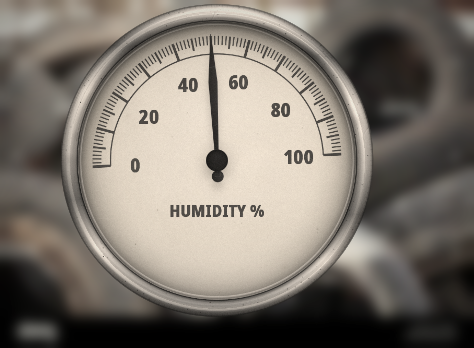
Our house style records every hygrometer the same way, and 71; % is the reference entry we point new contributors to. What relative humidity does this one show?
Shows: 50; %
